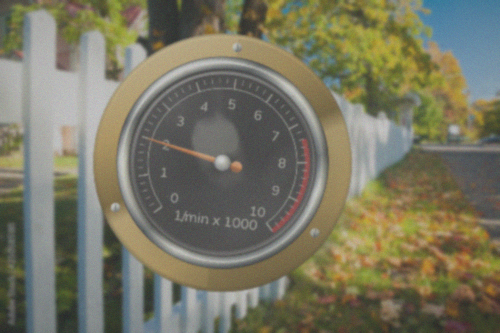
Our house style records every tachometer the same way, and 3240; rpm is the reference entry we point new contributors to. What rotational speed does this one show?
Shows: 2000; rpm
